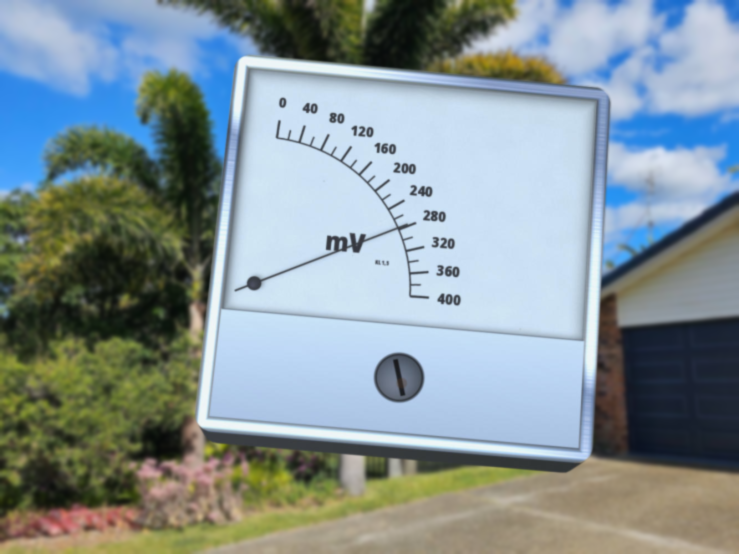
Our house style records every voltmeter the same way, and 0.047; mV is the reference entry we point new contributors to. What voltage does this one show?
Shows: 280; mV
